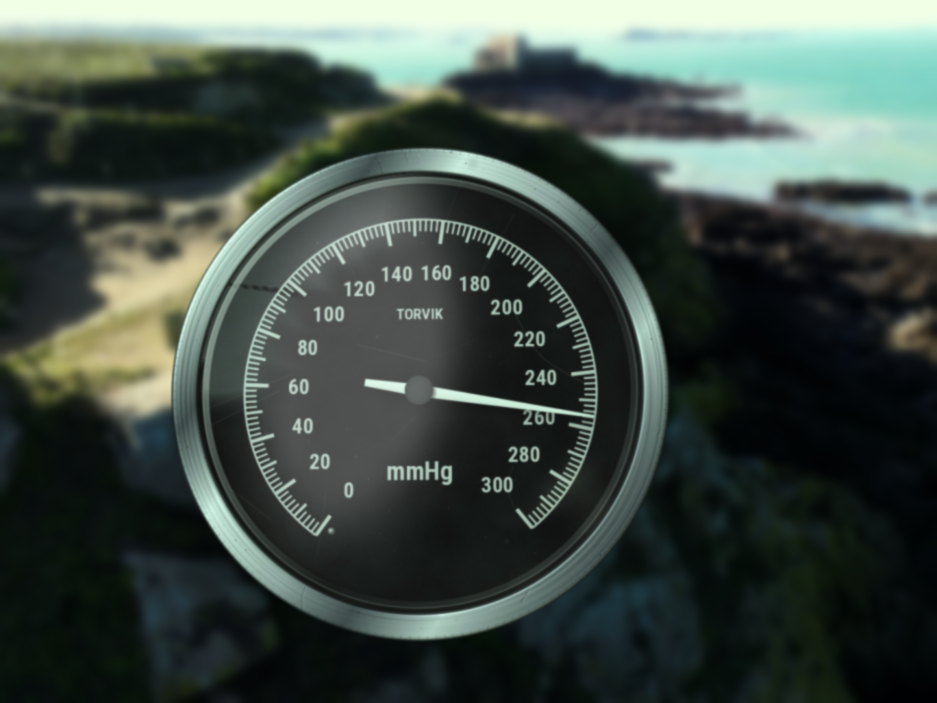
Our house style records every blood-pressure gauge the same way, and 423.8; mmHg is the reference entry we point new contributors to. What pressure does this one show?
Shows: 256; mmHg
